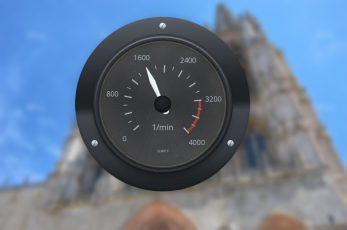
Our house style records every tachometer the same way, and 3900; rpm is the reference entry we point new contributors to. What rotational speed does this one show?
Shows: 1600; rpm
